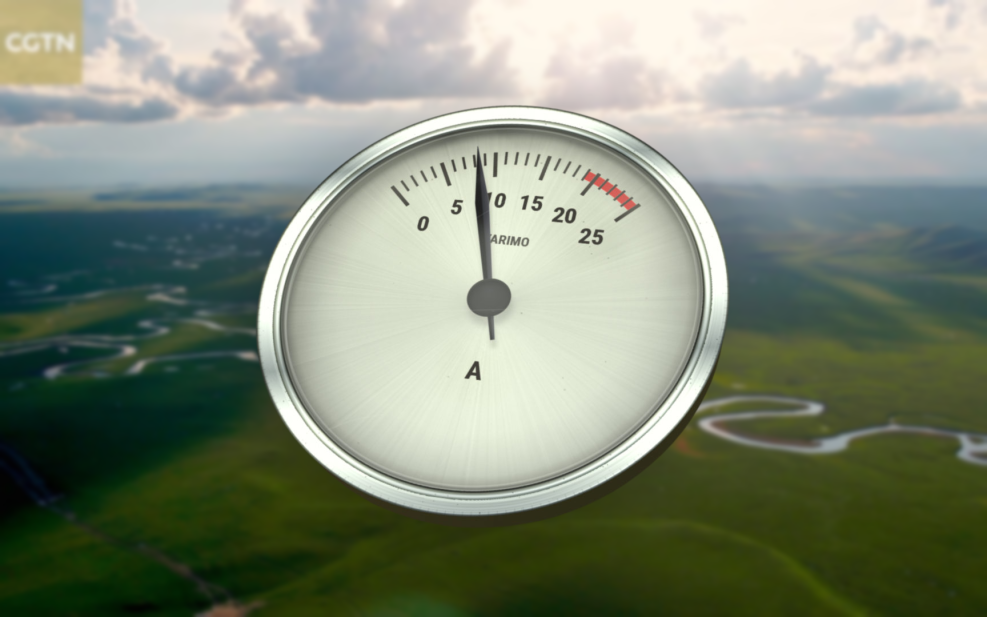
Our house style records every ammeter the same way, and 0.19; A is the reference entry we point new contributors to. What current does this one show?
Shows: 8.5; A
